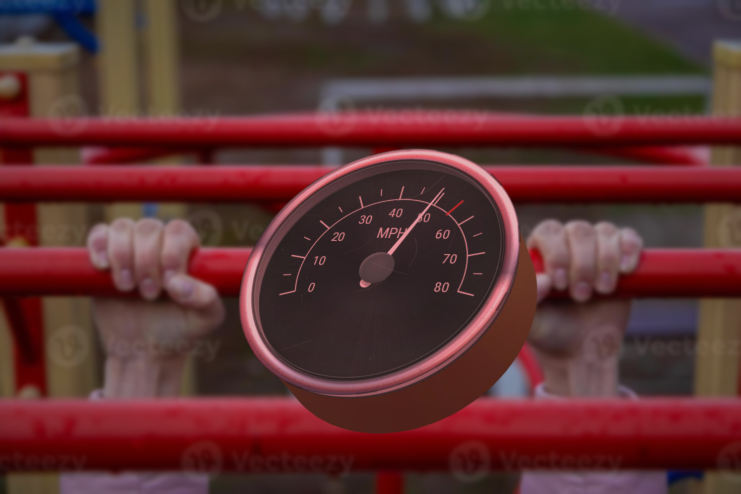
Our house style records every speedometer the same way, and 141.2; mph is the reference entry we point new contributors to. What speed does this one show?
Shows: 50; mph
